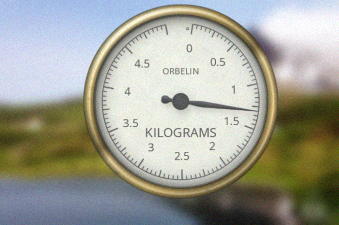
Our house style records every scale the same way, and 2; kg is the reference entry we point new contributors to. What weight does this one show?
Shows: 1.3; kg
